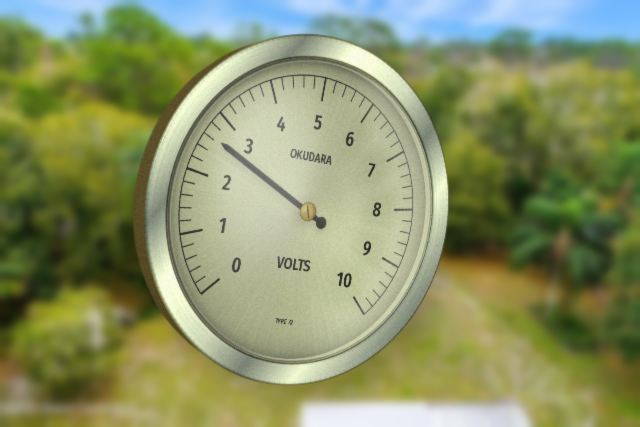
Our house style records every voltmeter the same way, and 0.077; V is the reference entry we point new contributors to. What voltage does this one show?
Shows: 2.6; V
